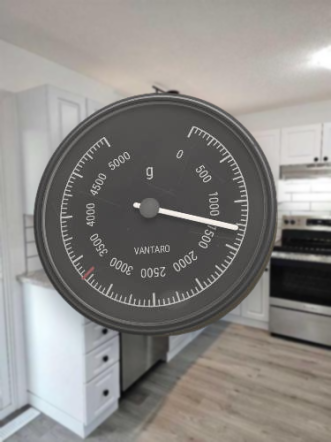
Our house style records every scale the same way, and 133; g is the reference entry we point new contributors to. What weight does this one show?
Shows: 1300; g
